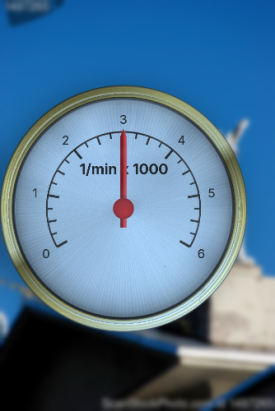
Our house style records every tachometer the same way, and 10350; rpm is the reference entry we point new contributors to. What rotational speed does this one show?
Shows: 3000; rpm
